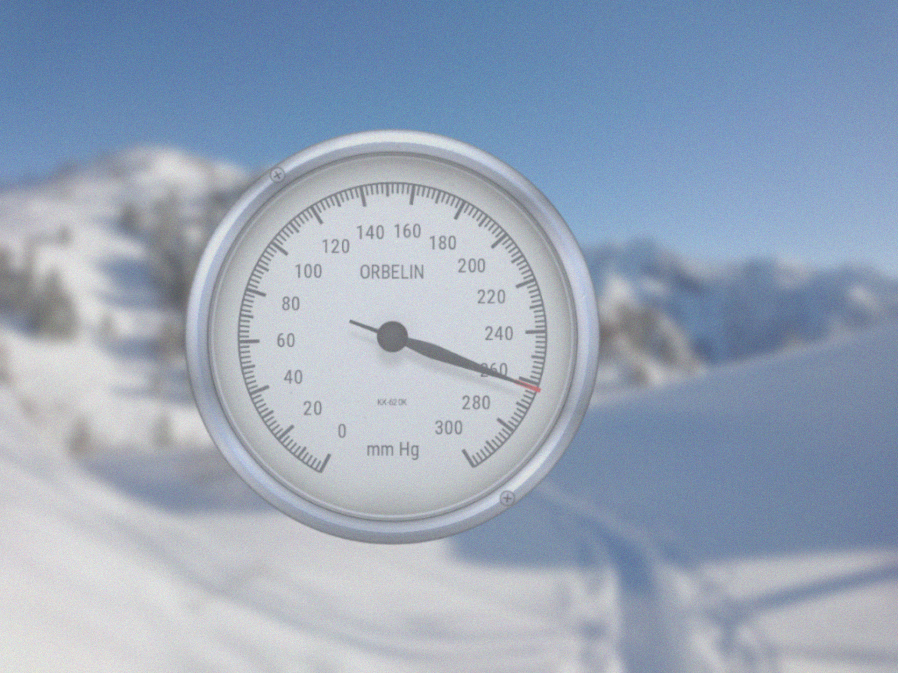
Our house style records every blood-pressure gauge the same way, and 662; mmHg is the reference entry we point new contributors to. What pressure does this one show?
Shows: 262; mmHg
